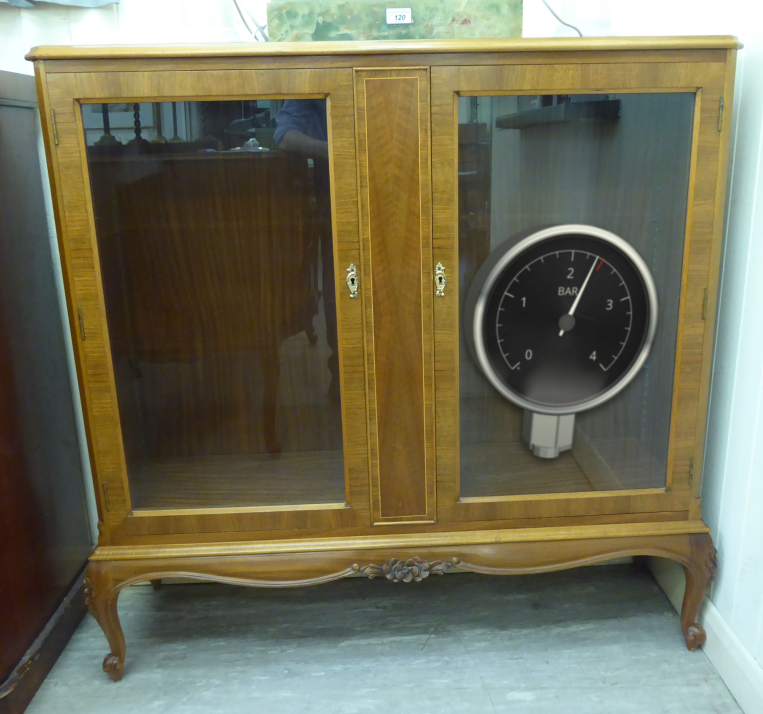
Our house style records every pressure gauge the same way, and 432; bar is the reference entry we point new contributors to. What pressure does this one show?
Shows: 2.3; bar
